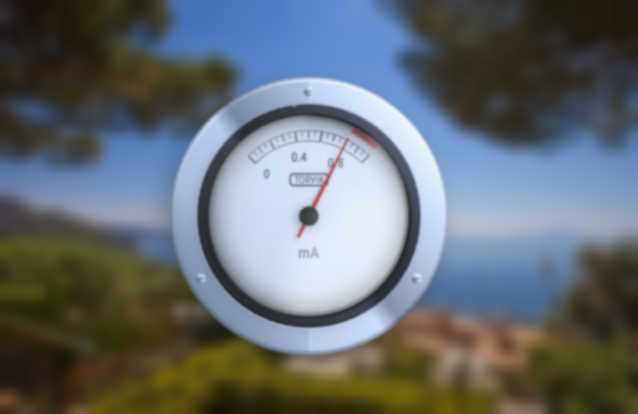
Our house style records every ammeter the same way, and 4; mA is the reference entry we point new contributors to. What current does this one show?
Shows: 0.8; mA
